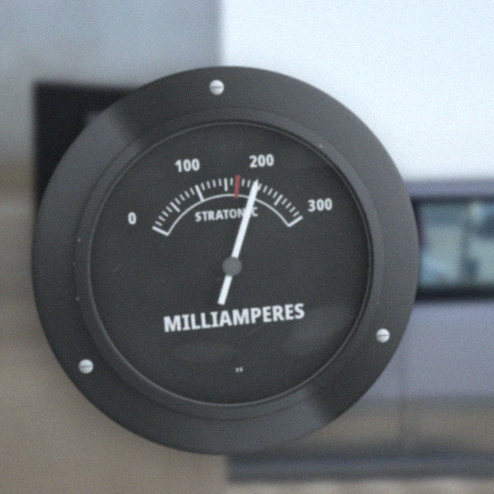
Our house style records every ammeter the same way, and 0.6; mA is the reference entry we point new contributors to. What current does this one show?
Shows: 200; mA
